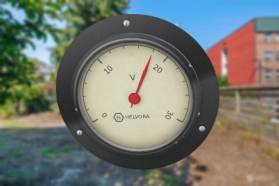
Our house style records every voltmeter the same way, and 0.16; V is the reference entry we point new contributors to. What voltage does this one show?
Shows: 18; V
